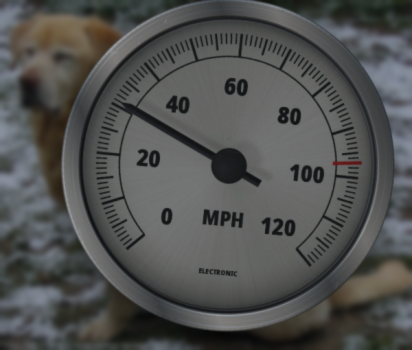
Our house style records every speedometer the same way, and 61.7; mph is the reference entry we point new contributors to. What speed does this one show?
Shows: 31; mph
